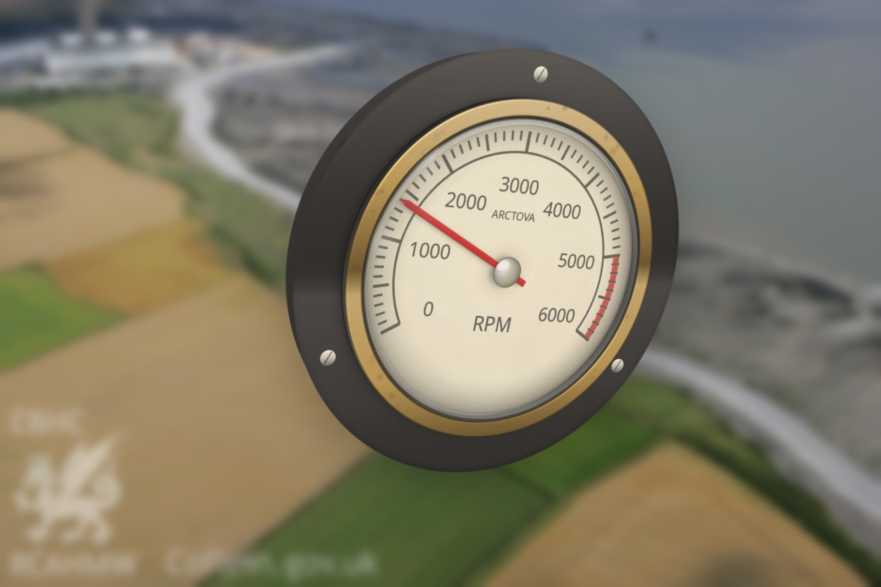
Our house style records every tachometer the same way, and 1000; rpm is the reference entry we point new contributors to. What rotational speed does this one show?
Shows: 1400; rpm
